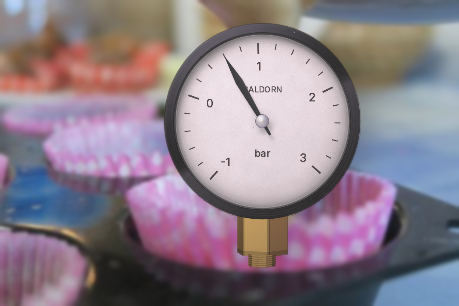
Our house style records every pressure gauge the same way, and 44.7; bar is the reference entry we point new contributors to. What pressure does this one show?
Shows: 0.6; bar
